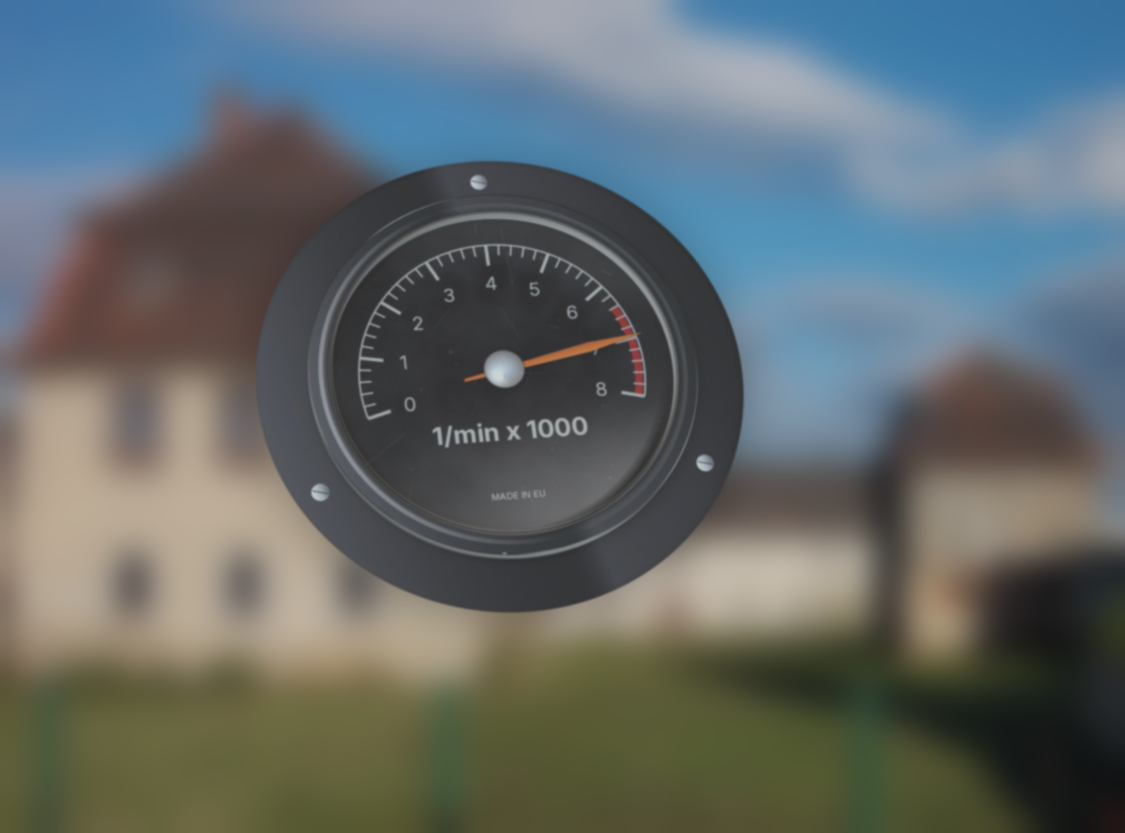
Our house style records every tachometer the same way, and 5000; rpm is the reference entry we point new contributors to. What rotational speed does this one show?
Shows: 7000; rpm
